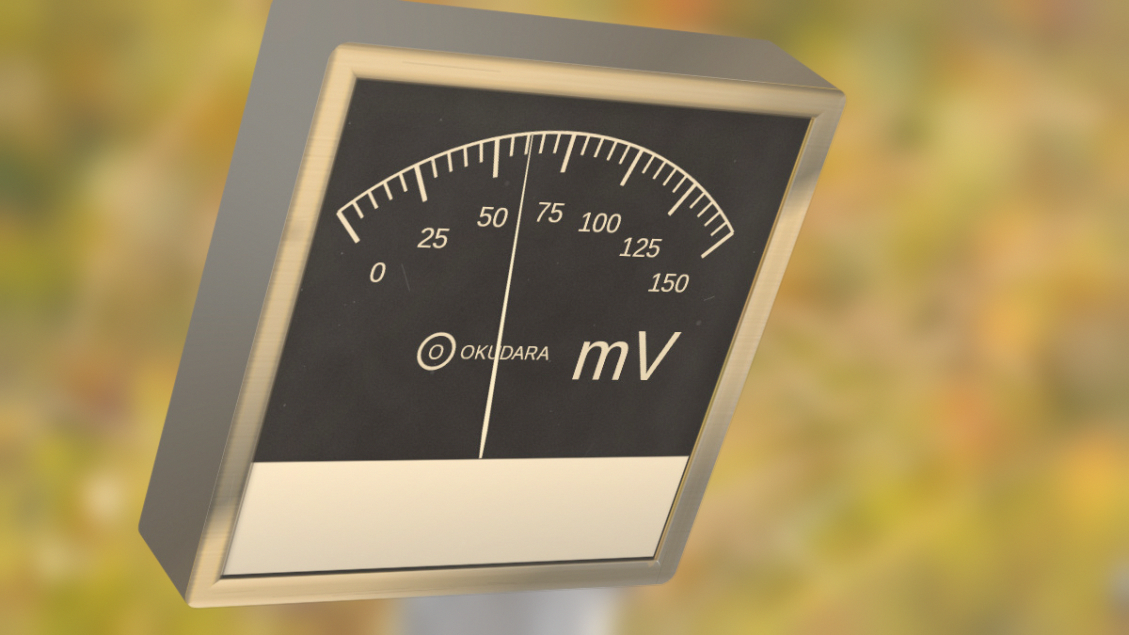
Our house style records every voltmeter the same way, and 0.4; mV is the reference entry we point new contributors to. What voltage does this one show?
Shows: 60; mV
